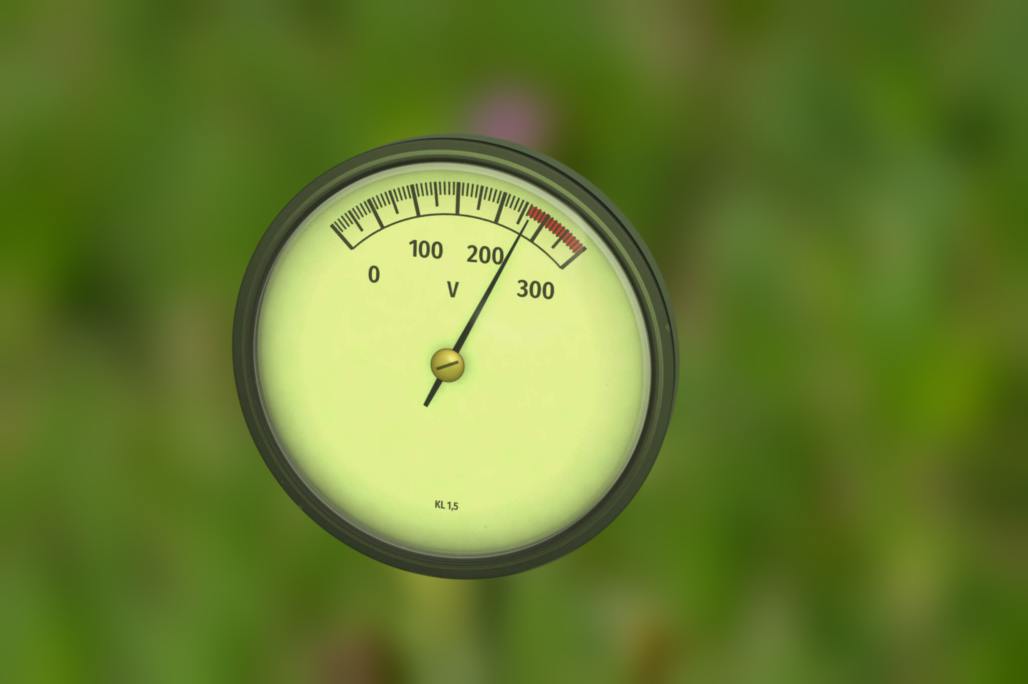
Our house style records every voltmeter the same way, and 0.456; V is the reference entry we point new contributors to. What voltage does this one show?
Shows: 235; V
